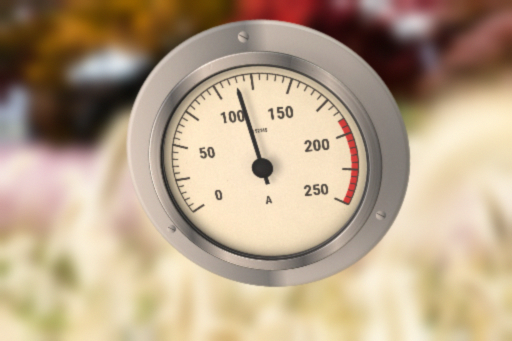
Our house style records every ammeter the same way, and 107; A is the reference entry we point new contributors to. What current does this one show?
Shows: 115; A
